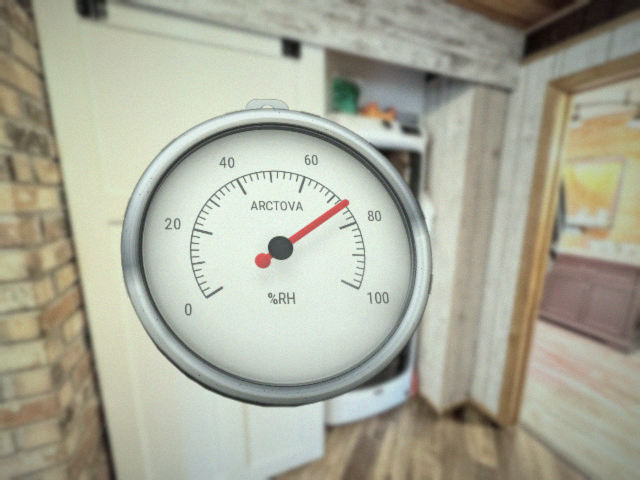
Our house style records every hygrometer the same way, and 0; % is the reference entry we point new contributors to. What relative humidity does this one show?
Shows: 74; %
